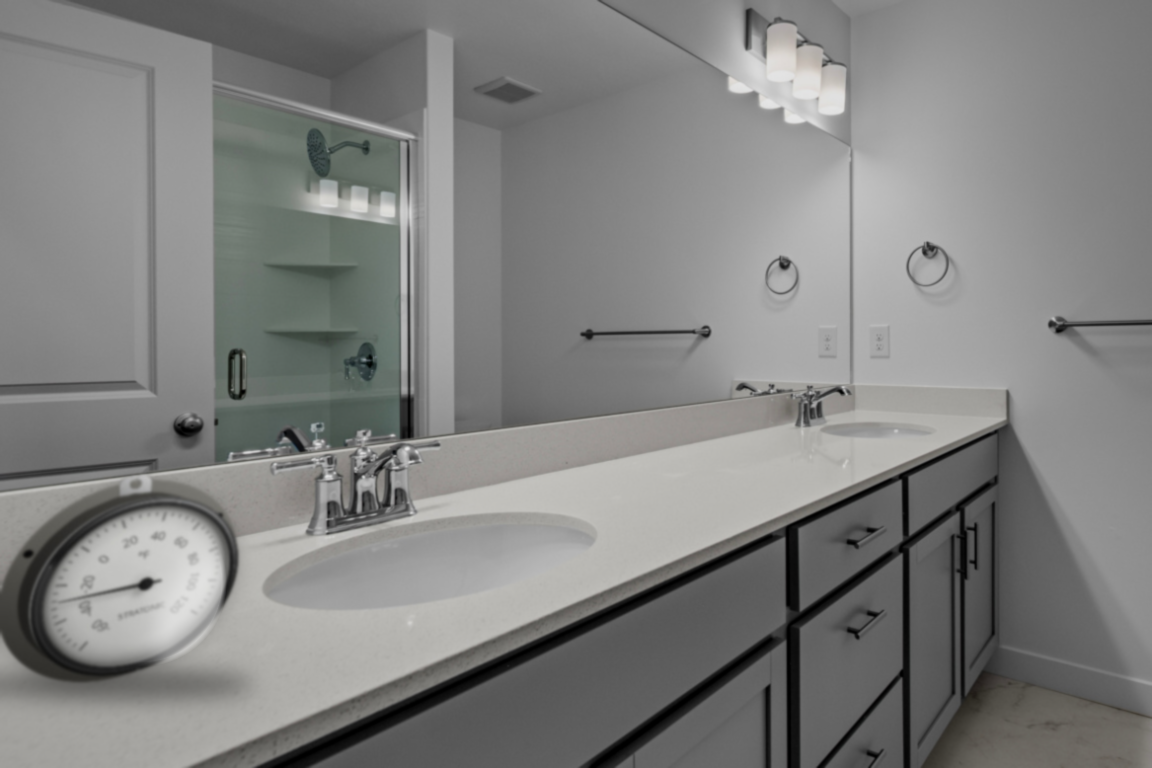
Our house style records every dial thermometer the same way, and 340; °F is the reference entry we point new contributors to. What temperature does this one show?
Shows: -28; °F
